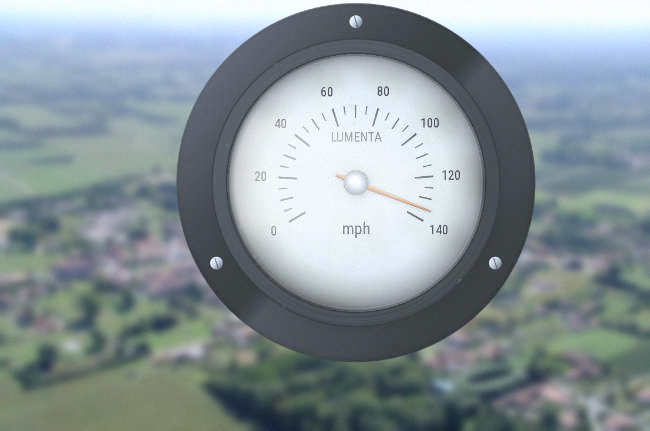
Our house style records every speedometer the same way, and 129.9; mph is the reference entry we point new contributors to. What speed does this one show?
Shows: 135; mph
